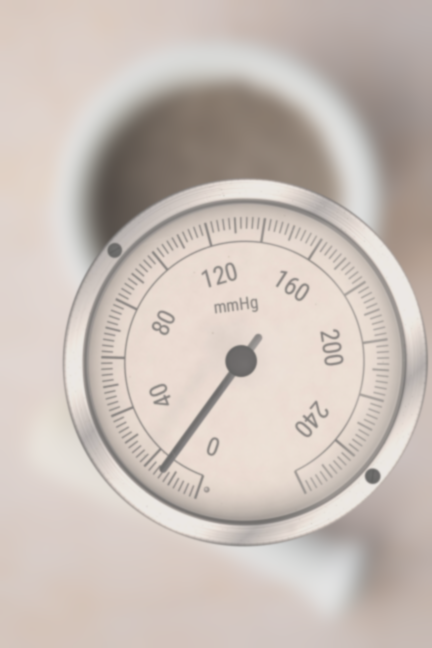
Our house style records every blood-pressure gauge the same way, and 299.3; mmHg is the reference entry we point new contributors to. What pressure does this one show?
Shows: 14; mmHg
